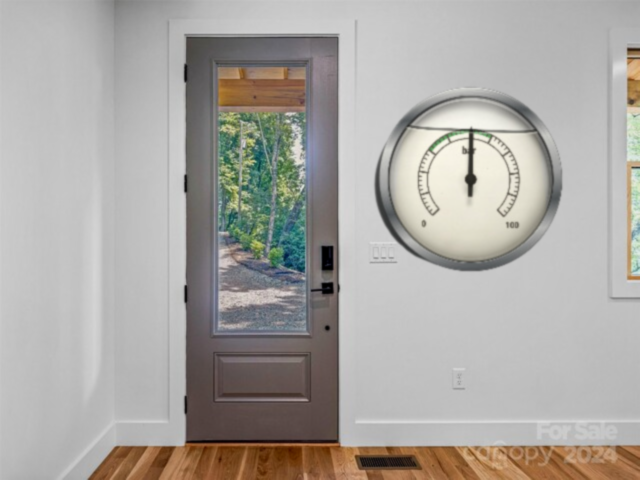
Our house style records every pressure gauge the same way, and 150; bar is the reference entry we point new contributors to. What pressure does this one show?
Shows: 50; bar
